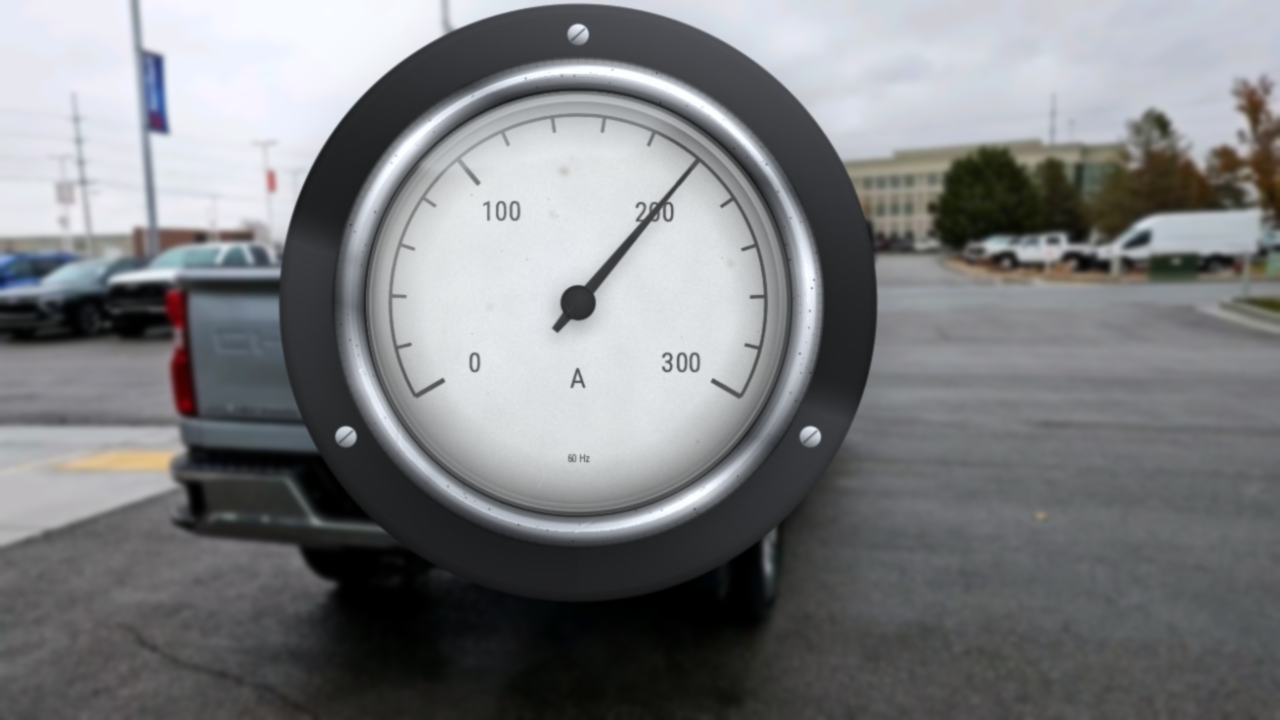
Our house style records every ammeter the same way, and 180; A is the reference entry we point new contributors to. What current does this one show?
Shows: 200; A
